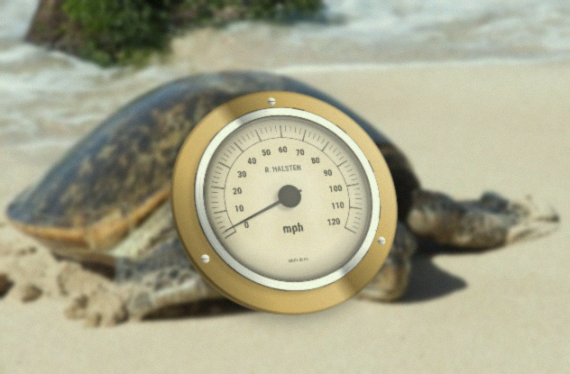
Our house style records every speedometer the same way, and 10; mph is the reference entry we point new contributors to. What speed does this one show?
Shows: 2; mph
